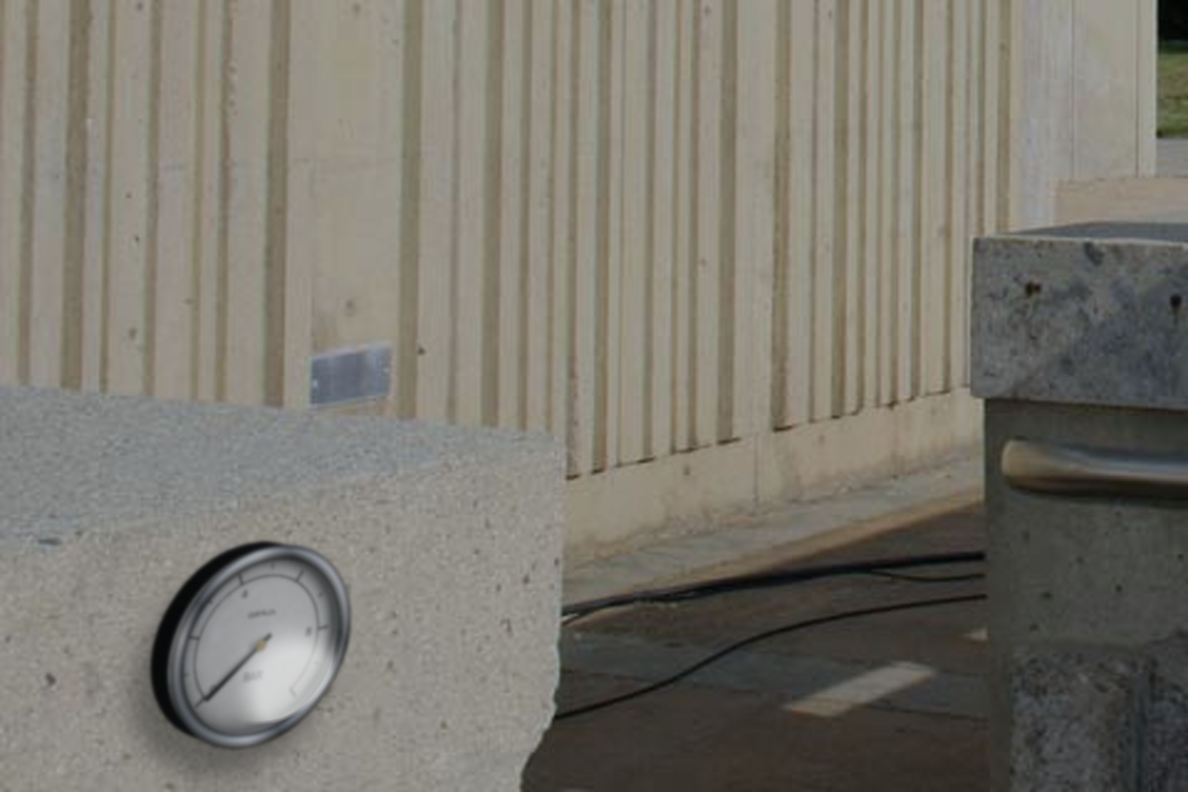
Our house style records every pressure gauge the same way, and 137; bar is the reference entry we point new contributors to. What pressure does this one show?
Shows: 0; bar
